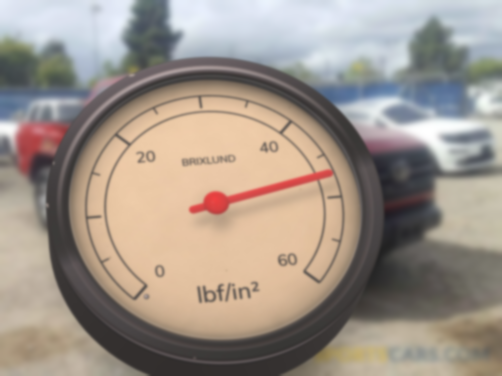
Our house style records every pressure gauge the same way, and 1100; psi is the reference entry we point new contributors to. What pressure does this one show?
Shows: 47.5; psi
